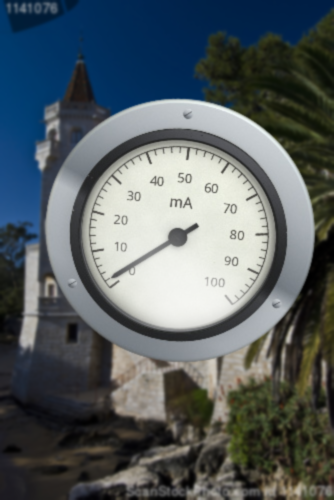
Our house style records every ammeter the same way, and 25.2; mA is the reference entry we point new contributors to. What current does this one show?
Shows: 2; mA
